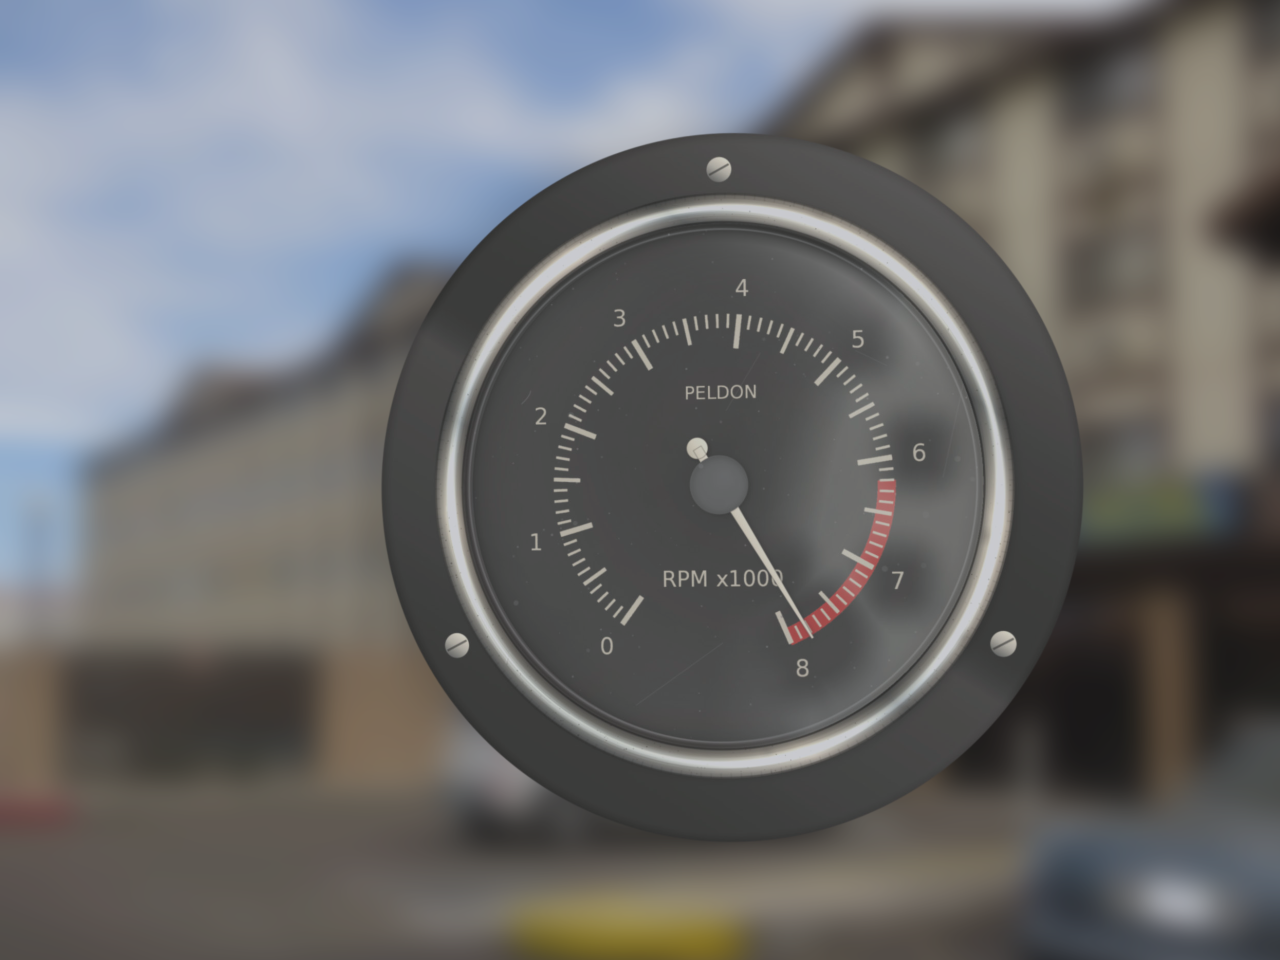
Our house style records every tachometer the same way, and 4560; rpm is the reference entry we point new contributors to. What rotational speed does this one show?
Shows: 7800; rpm
